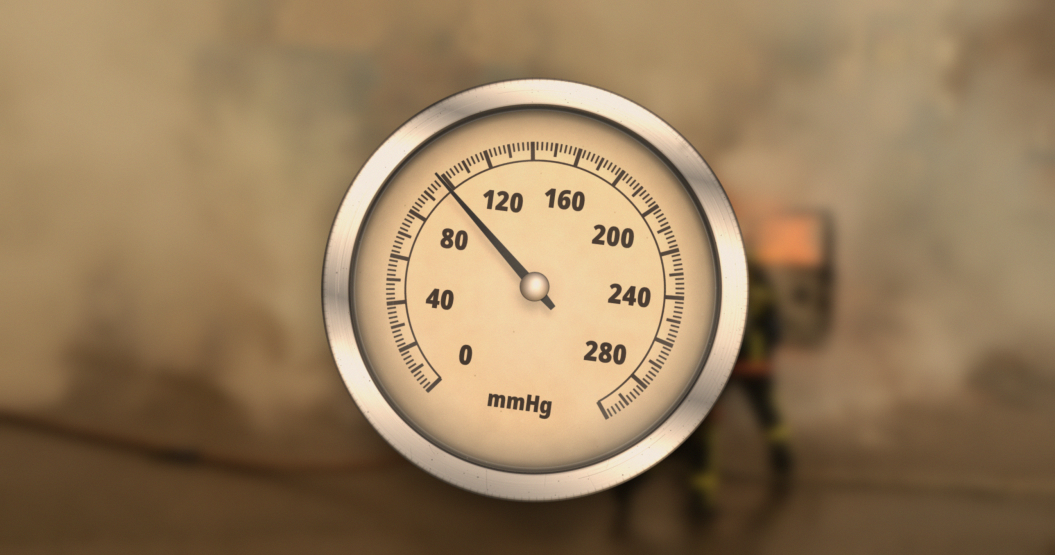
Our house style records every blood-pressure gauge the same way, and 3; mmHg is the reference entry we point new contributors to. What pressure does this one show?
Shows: 98; mmHg
